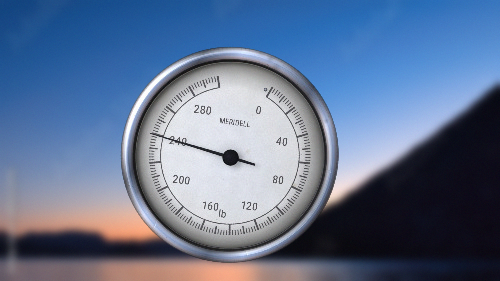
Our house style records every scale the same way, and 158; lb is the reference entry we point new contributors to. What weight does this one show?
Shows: 240; lb
